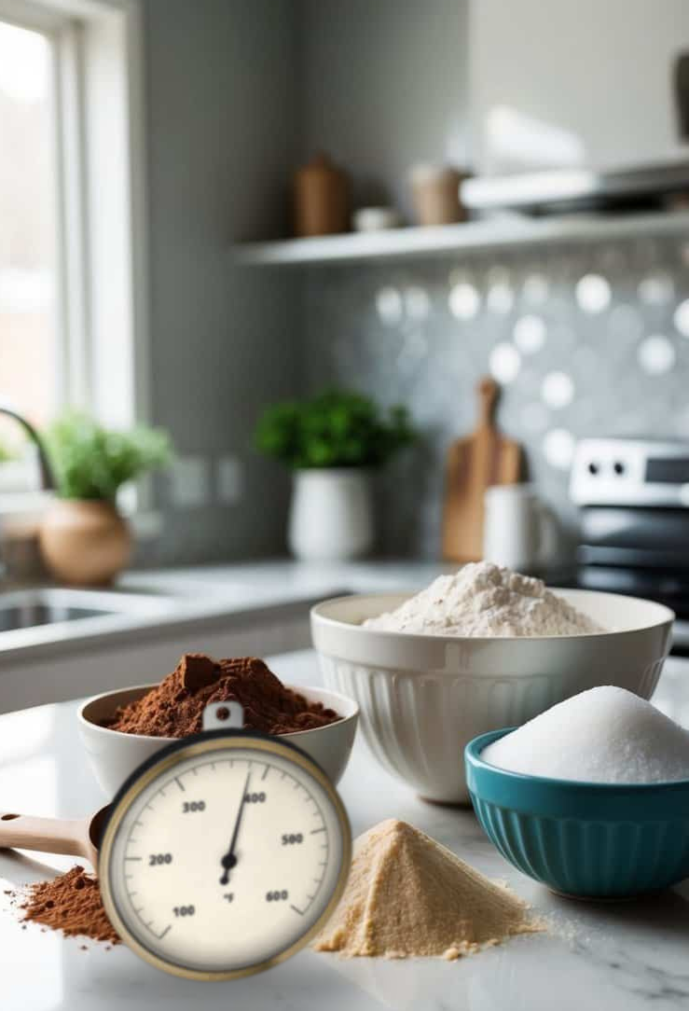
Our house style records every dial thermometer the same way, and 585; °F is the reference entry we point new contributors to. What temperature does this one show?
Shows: 380; °F
